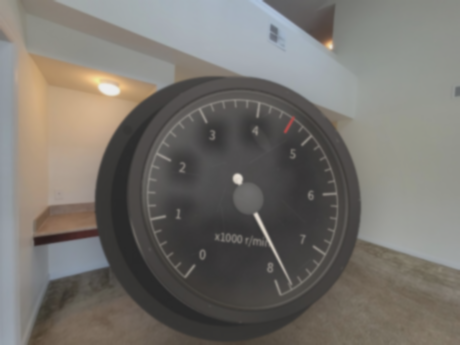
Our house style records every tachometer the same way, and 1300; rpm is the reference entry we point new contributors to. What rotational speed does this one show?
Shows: 7800; rpm
